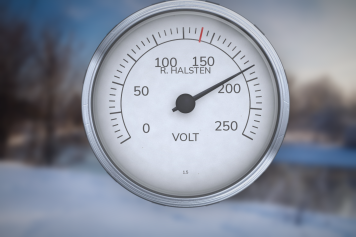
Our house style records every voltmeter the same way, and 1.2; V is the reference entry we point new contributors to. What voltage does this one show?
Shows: 190; V
